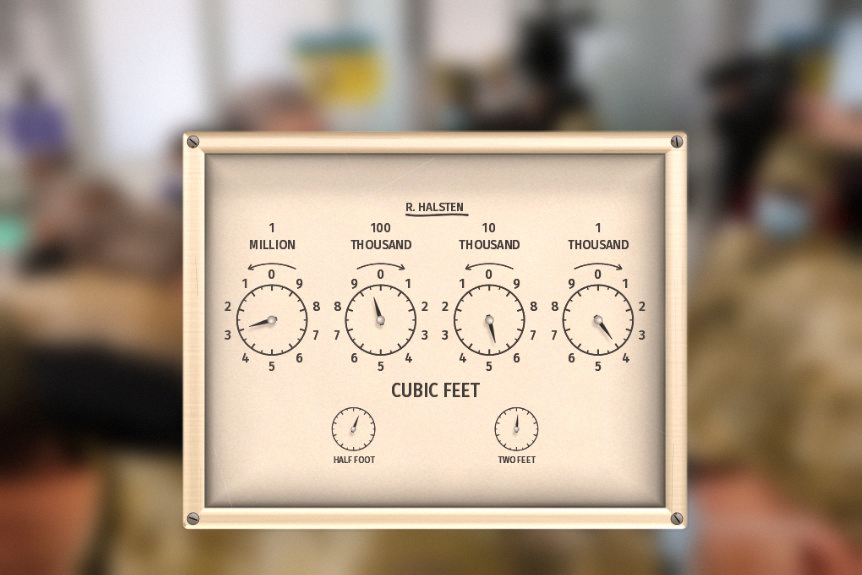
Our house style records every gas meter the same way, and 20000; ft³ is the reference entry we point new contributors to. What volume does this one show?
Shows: 295400; ft³
